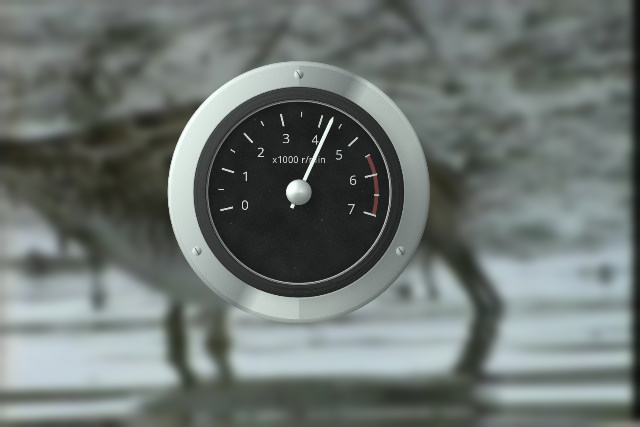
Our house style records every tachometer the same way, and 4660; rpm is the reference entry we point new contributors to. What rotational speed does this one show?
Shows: 4250; rpm
